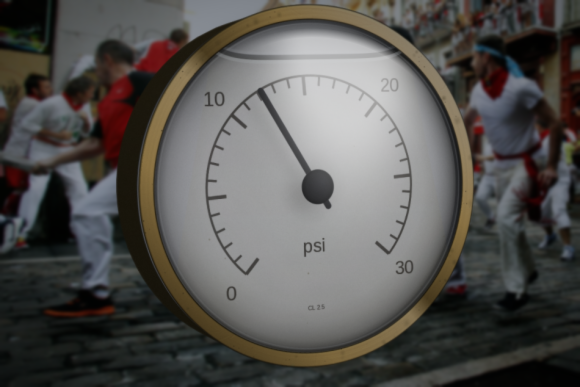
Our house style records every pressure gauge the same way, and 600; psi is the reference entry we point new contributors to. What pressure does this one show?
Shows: 12; psi
